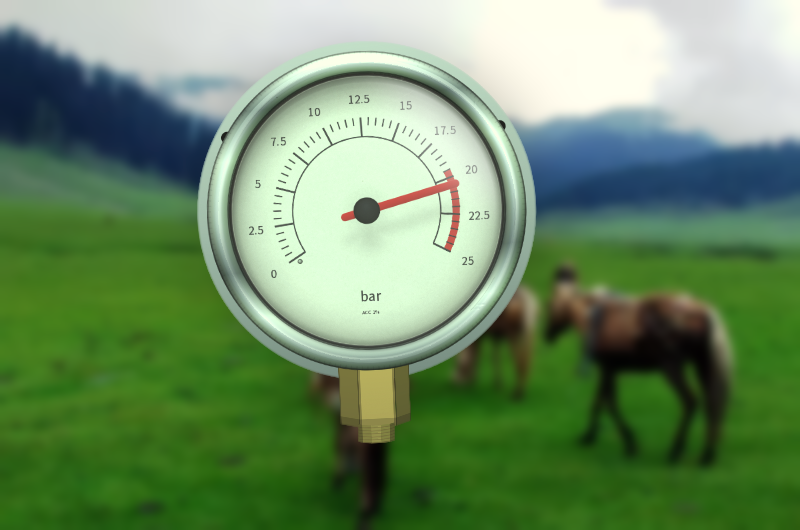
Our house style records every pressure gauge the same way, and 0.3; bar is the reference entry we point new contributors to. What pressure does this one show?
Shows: 20.5; bar
